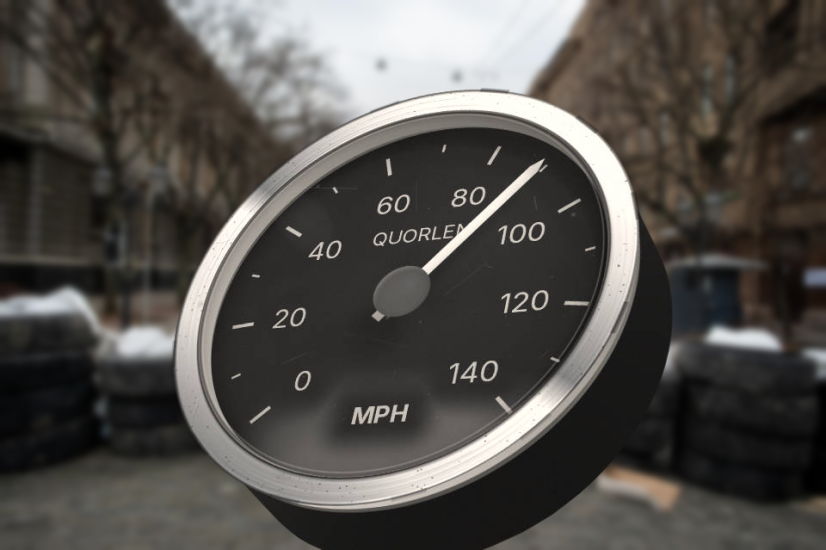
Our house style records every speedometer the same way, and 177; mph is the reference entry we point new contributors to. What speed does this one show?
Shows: 90; mph
